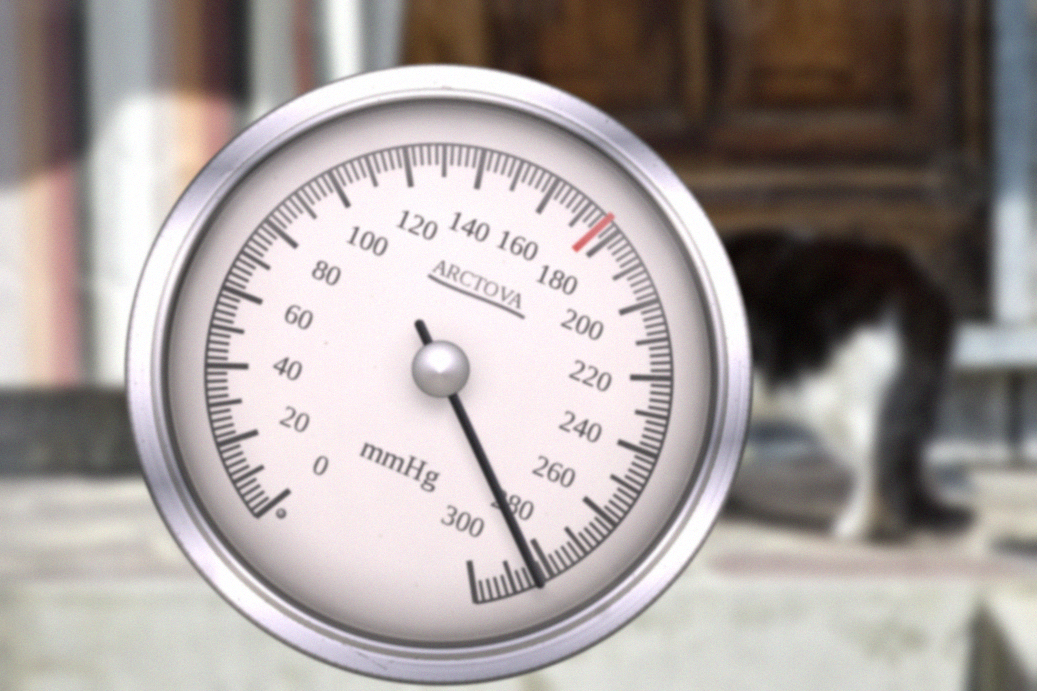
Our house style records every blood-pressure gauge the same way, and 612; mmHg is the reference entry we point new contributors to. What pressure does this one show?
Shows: 284; mmHg
